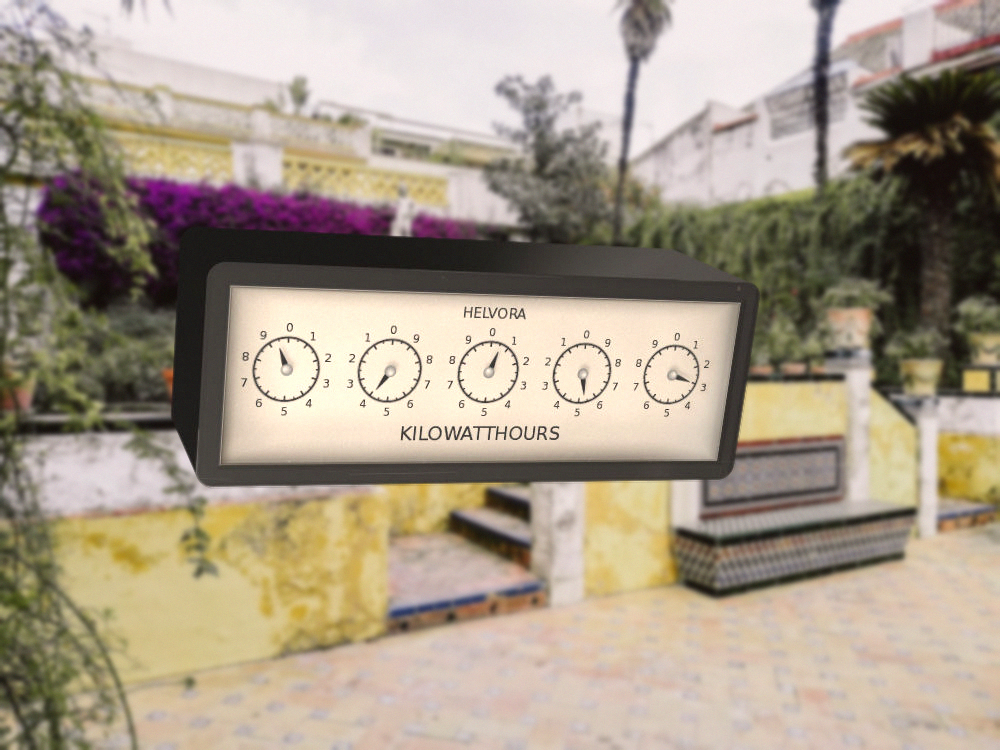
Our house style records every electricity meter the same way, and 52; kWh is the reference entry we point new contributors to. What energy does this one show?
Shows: 94053; kWh
